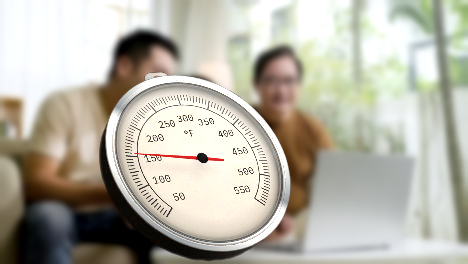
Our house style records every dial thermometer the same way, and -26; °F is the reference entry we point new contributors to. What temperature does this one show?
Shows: 150; °F
